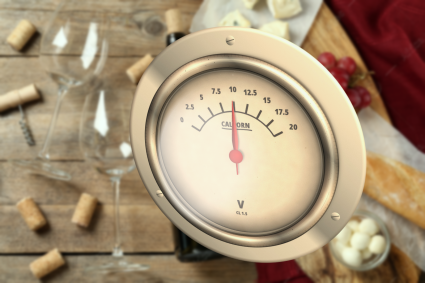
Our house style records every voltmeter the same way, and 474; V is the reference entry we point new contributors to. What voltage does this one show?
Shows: 10; V
